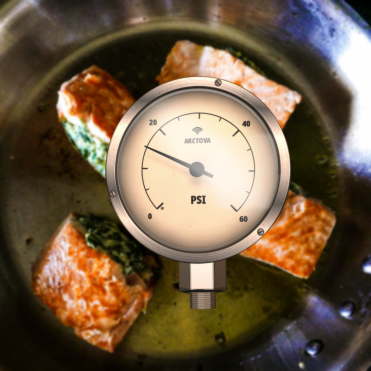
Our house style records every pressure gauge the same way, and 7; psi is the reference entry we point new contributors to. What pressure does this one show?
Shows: 15; psi
